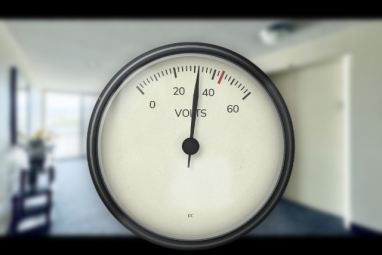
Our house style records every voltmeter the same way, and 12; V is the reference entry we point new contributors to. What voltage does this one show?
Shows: 32; V
